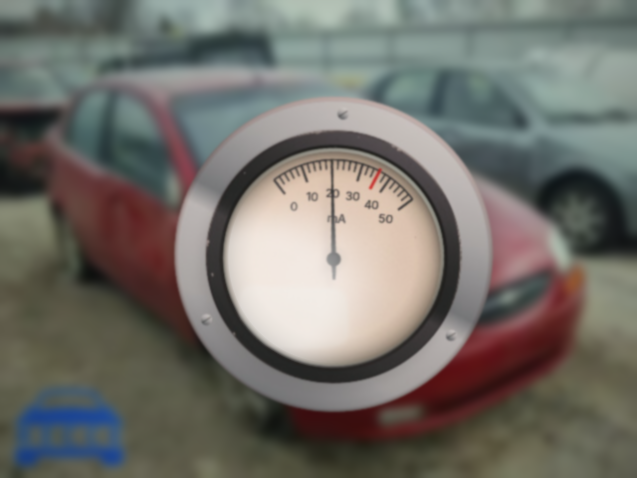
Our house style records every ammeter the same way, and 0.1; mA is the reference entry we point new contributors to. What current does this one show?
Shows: 20; mA
